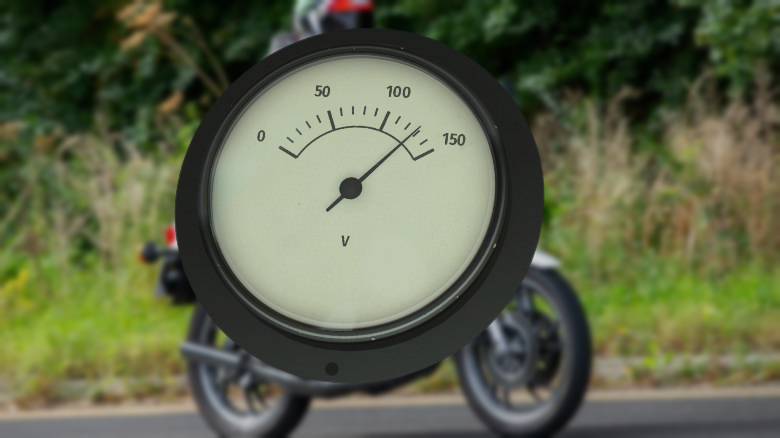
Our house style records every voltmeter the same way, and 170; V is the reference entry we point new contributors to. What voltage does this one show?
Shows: 130; V
